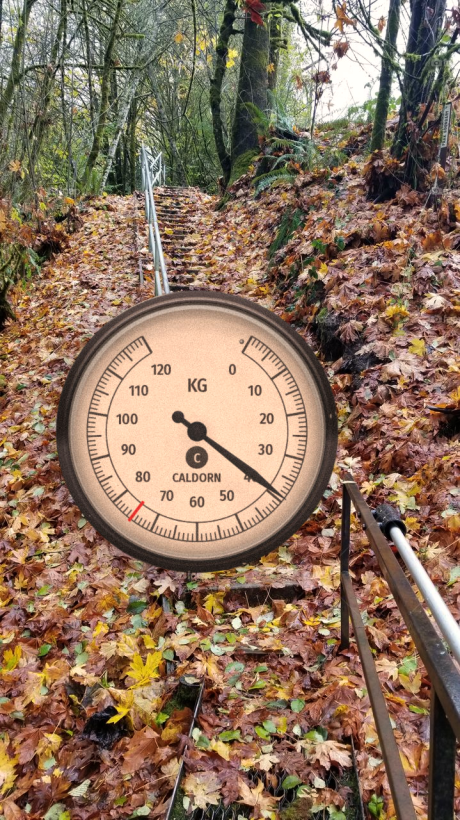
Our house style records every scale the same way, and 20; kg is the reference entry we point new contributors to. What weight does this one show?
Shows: 39; kg
